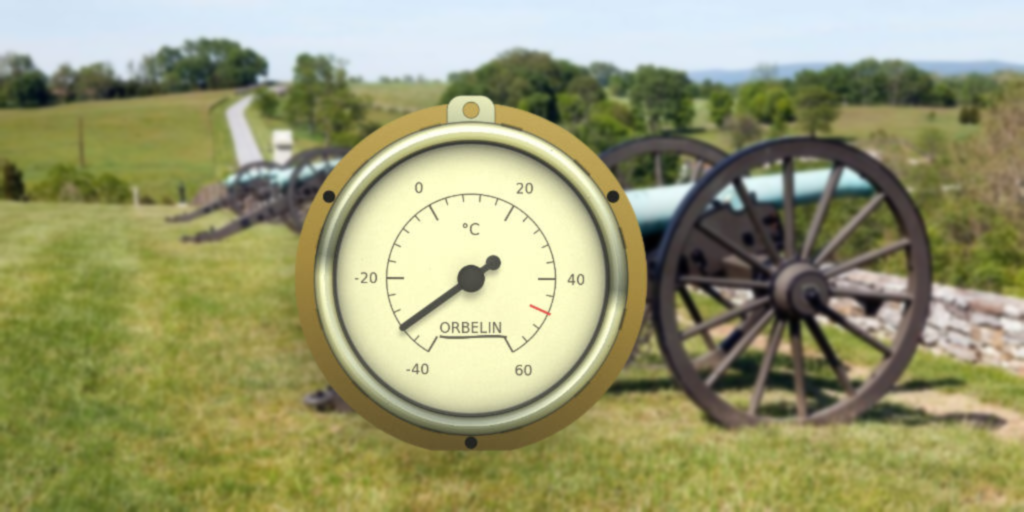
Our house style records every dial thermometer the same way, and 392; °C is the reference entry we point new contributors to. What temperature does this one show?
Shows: -32; °C
